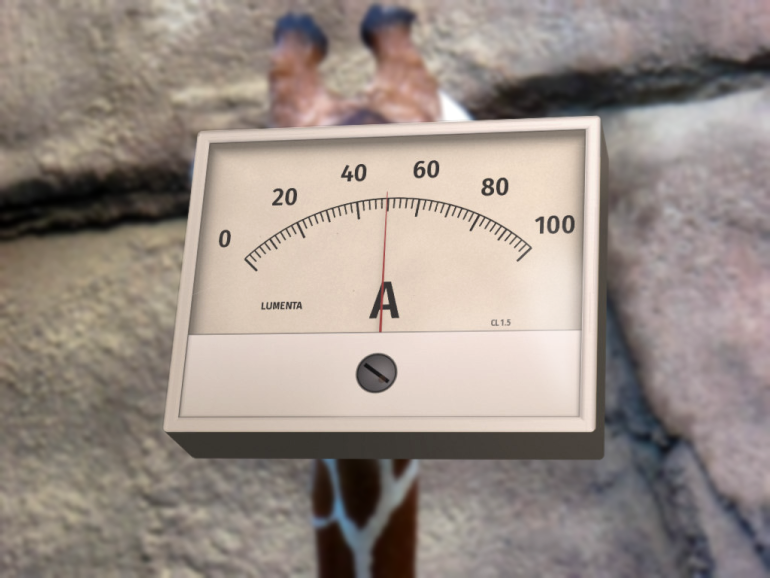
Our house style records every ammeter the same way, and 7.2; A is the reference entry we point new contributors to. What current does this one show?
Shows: 50; A
